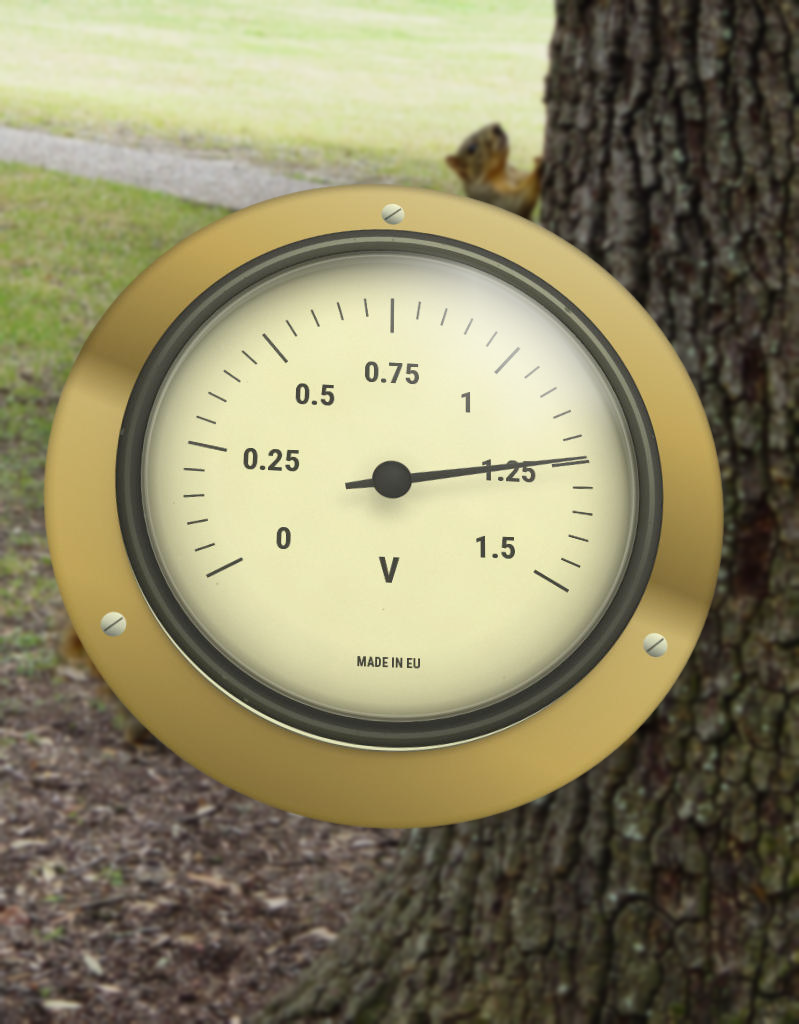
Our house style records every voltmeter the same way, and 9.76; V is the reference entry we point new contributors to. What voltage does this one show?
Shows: 1.25; V
